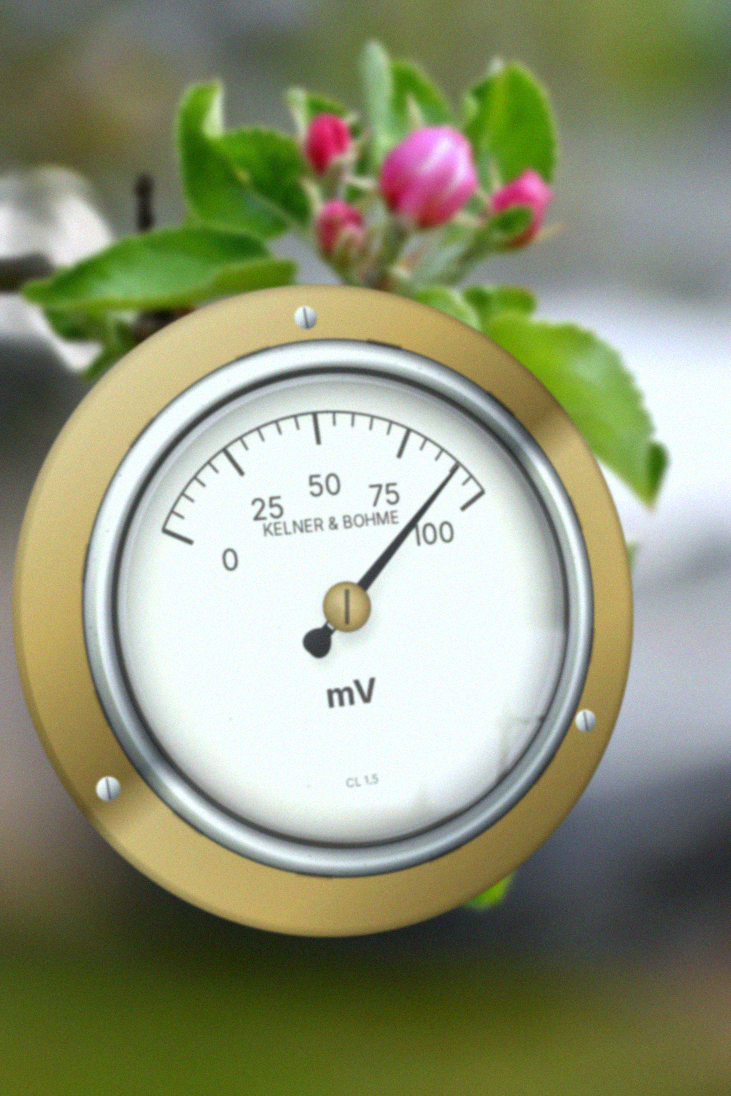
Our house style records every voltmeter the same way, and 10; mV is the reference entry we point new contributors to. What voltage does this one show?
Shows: 90; mV
